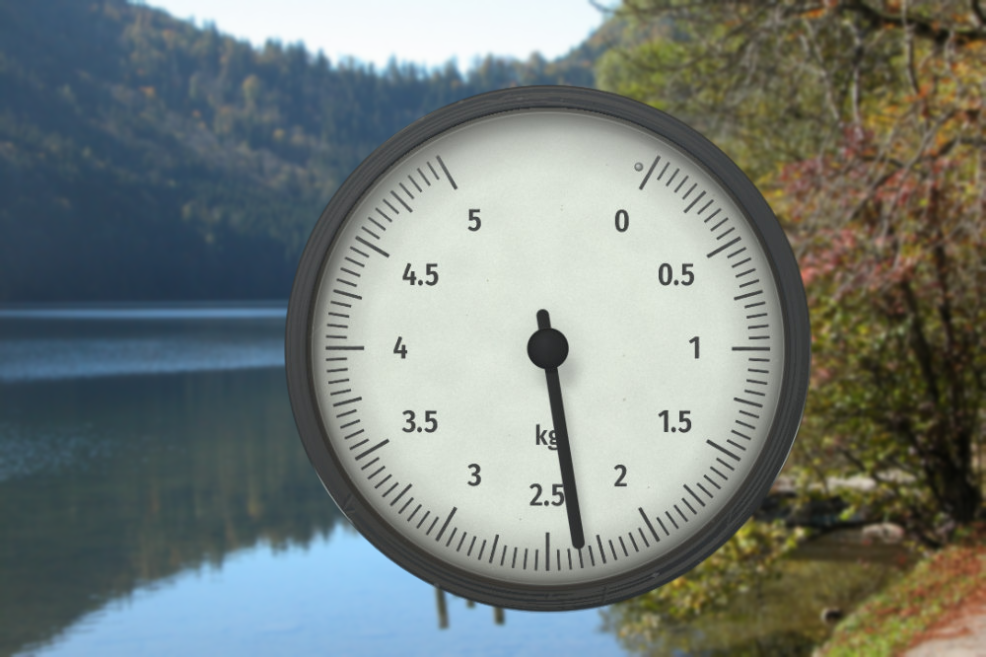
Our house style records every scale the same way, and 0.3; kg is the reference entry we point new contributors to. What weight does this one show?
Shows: 2.35; kg
